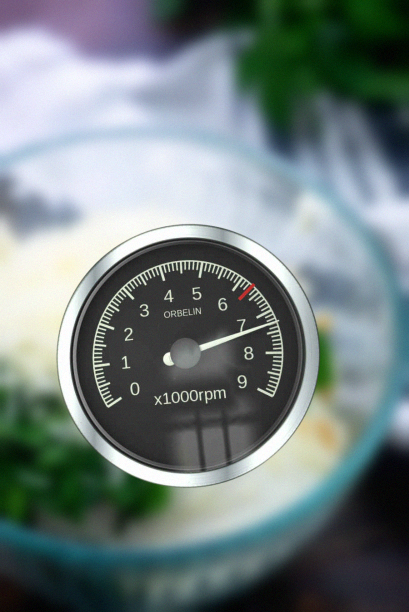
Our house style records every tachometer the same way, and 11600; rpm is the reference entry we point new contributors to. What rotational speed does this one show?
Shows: 7300; rpm
